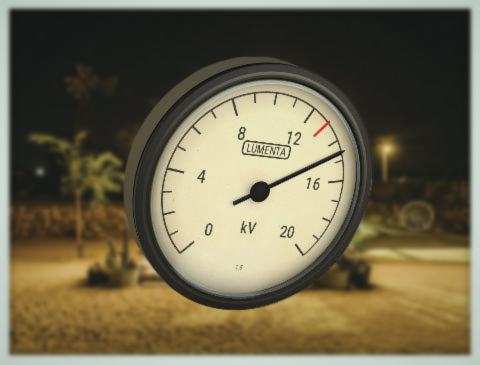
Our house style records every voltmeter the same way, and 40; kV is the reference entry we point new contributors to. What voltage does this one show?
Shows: 14.5; kV
